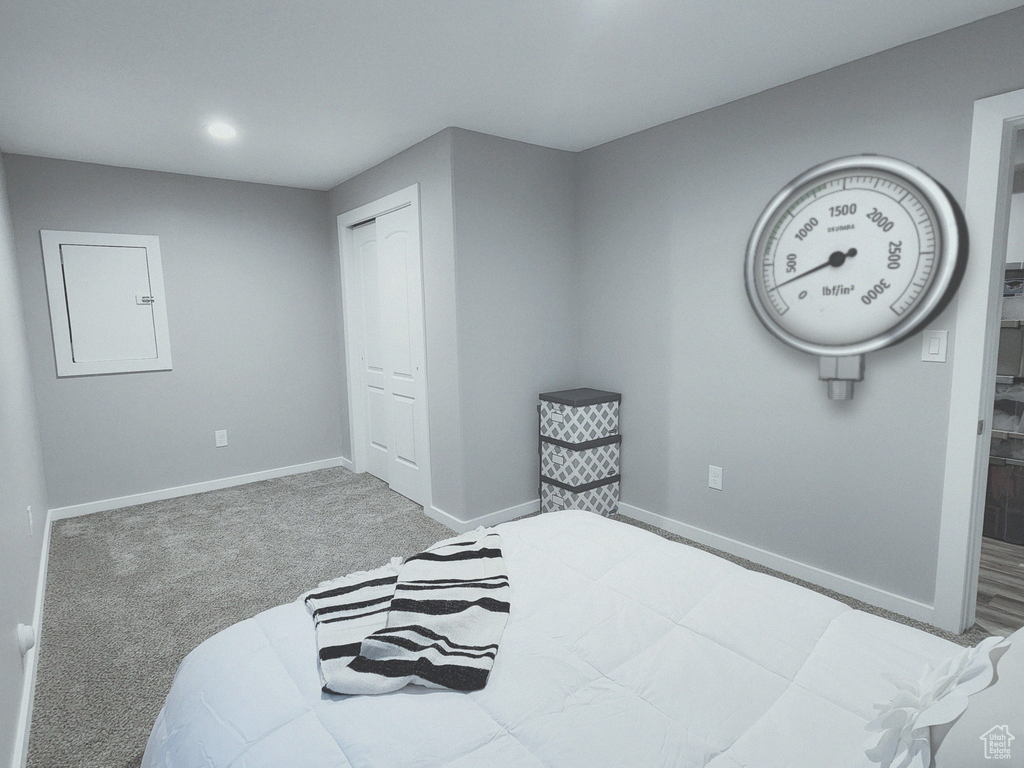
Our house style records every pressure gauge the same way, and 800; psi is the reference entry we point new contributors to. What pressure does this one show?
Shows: 250; psi
